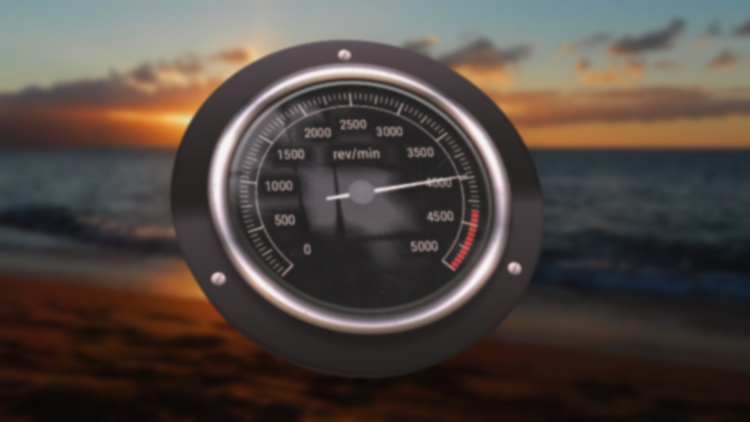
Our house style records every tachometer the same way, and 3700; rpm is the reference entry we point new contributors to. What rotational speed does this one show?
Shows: 4000; rpm
